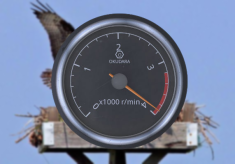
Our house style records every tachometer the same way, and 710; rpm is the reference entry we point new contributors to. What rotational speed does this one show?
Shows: 3900; rpm
